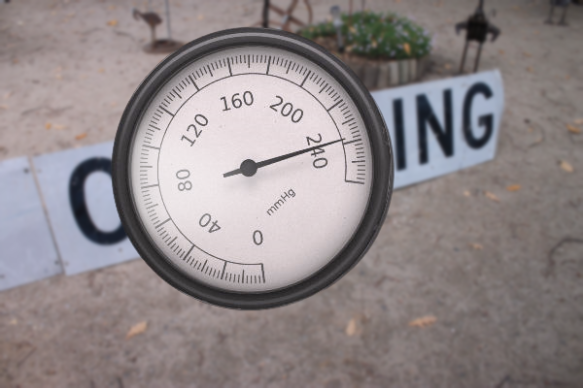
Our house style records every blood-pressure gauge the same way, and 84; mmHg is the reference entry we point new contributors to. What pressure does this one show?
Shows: 238; mmHg
